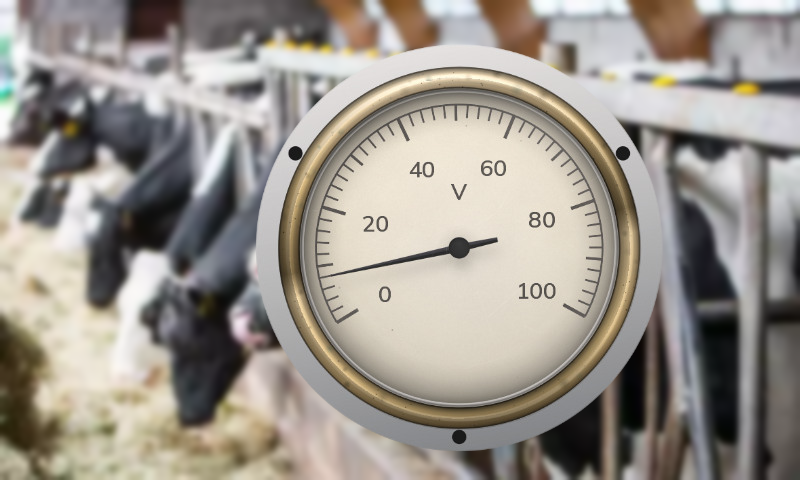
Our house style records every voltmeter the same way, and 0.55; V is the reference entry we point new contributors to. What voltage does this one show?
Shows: 8; V
